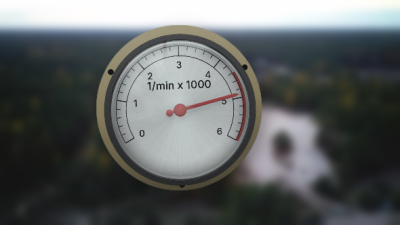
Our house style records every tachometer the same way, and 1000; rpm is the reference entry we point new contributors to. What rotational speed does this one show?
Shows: 4900; rpm
